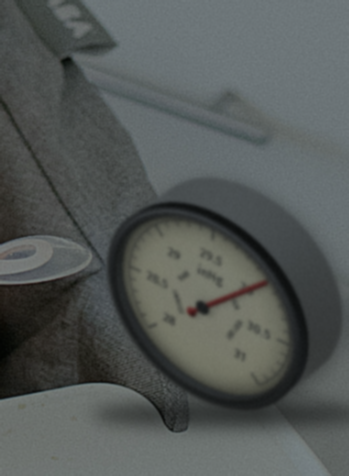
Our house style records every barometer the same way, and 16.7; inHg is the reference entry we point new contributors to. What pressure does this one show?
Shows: 30; inHg
